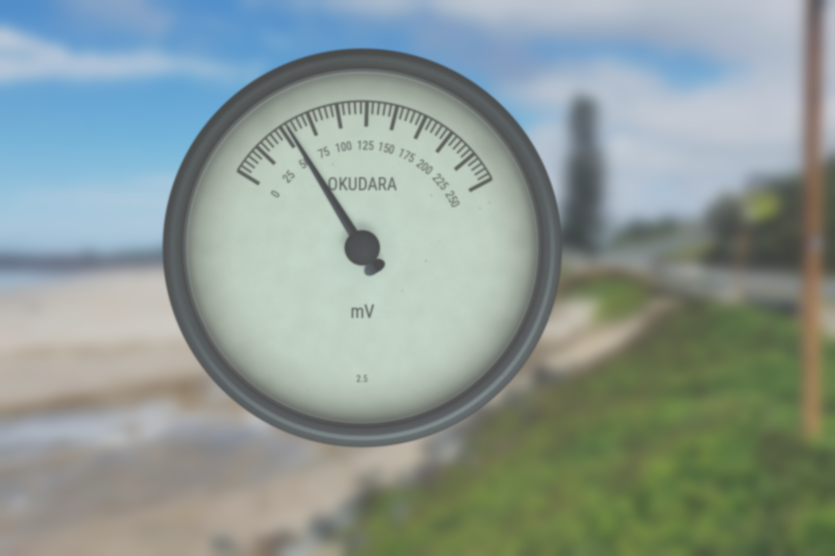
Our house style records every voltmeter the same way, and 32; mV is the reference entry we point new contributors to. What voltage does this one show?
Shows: 55; mV
